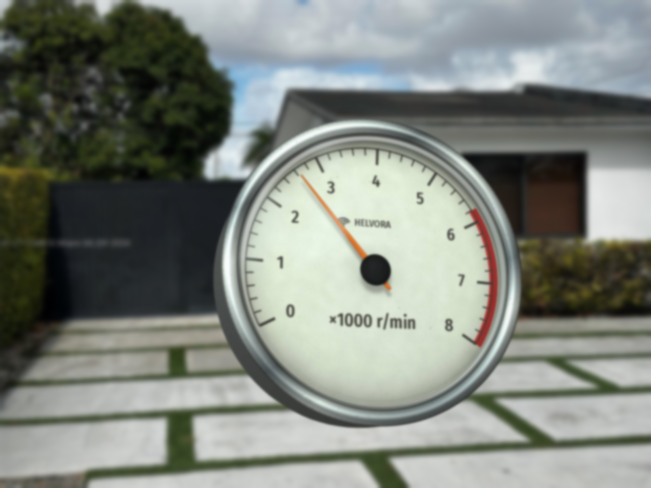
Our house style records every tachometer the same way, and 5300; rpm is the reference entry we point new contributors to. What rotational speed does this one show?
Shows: 2600; rpm
